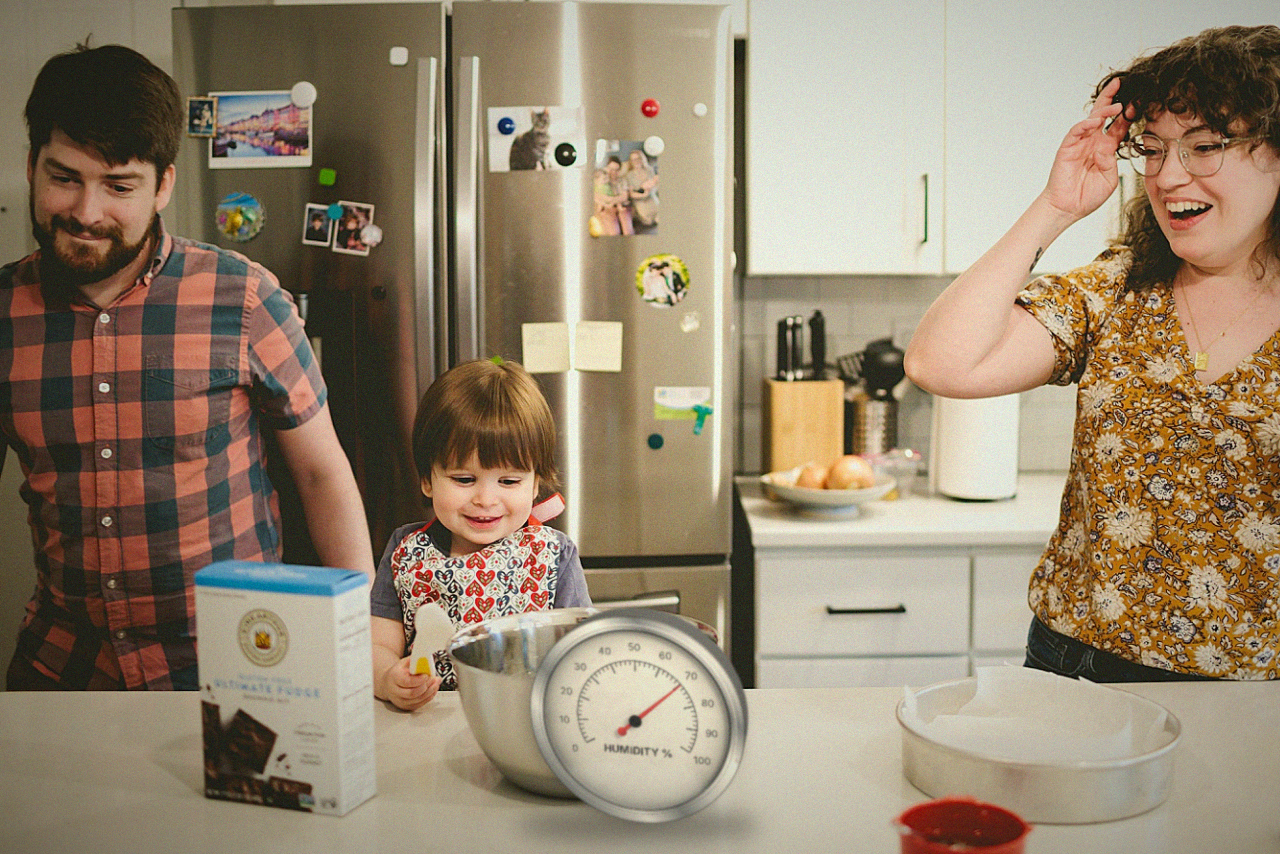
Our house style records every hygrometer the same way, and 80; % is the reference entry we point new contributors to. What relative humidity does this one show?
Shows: 70; %
